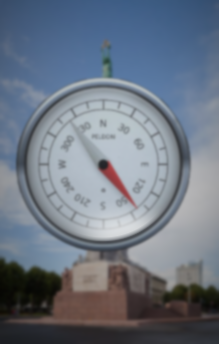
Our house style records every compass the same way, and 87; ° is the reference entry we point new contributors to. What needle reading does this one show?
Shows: 142.5; °
